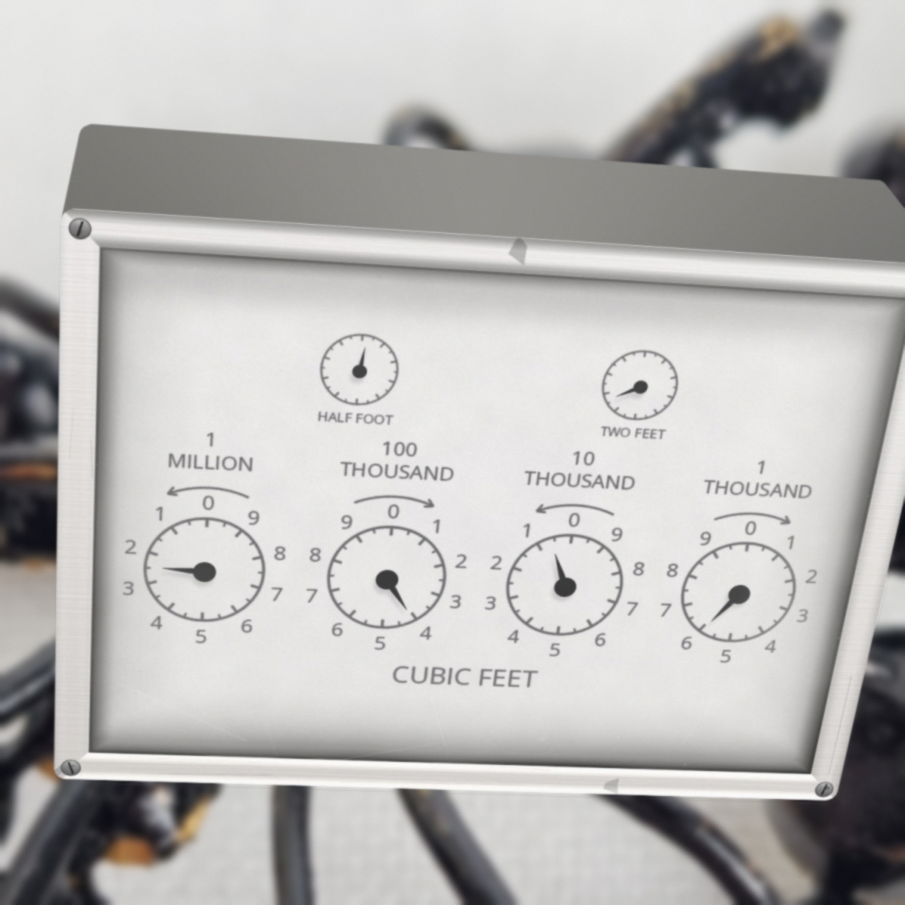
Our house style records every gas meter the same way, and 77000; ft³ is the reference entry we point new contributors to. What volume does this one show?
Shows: 240600; ft³
